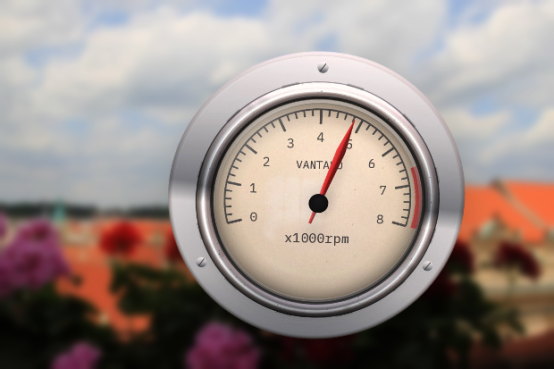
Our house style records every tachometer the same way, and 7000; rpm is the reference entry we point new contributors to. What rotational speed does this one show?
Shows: 4800; rpm
